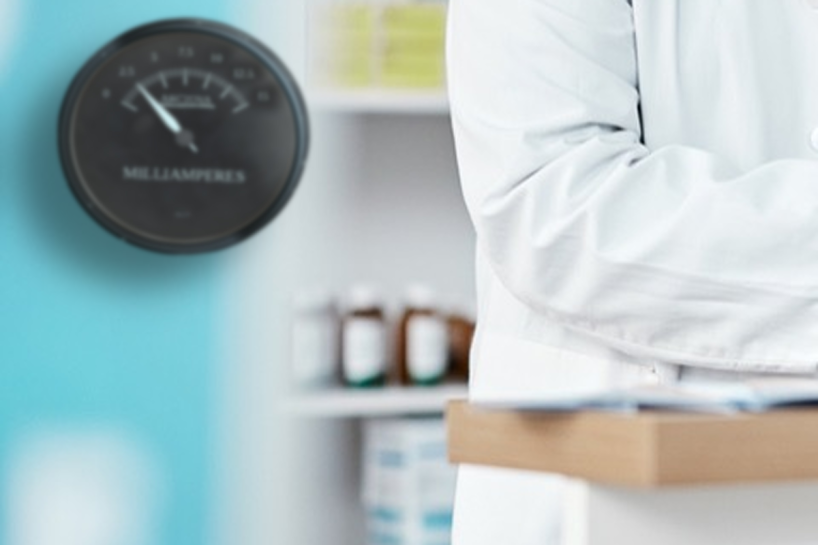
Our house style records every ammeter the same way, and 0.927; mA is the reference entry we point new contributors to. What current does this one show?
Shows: 2.5; mA
